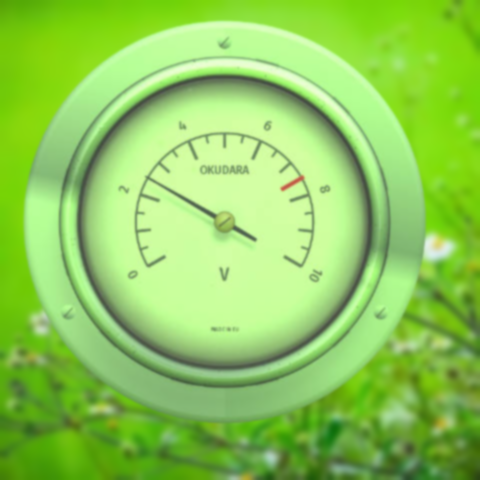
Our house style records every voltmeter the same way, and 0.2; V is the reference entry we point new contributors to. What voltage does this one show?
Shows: 2.5; V
